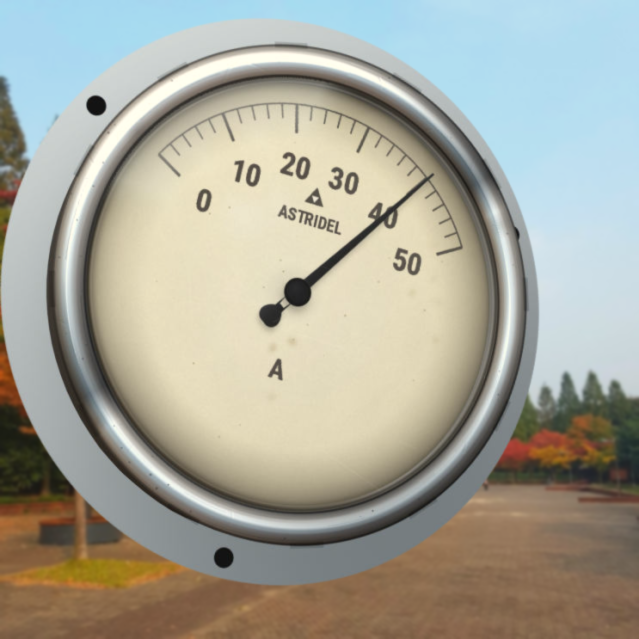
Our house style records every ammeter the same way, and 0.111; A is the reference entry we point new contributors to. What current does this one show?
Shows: 40; A
